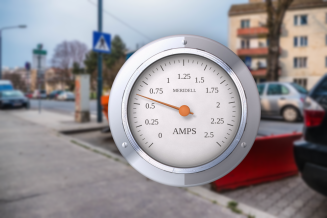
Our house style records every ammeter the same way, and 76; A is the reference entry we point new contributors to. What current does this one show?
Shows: 0.6; A
